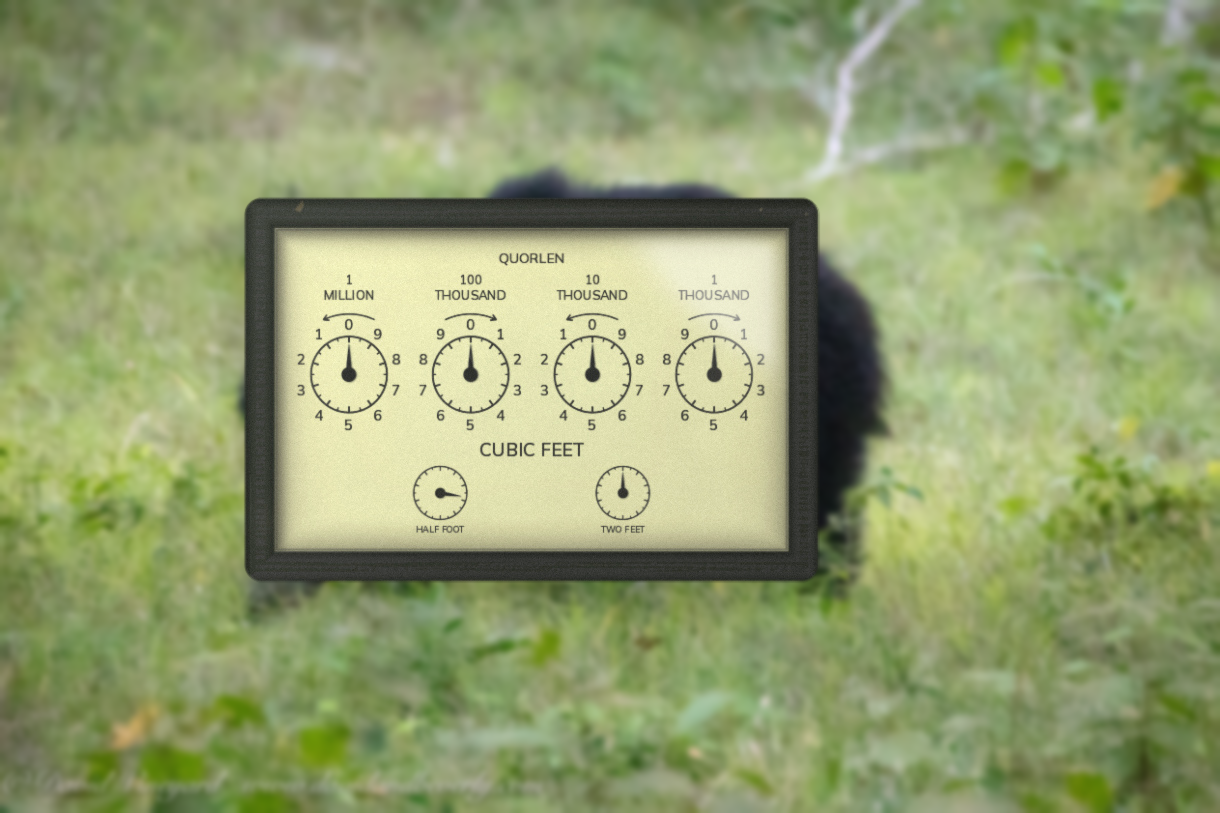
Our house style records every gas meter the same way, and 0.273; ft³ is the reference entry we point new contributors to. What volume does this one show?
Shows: 0; ft³
